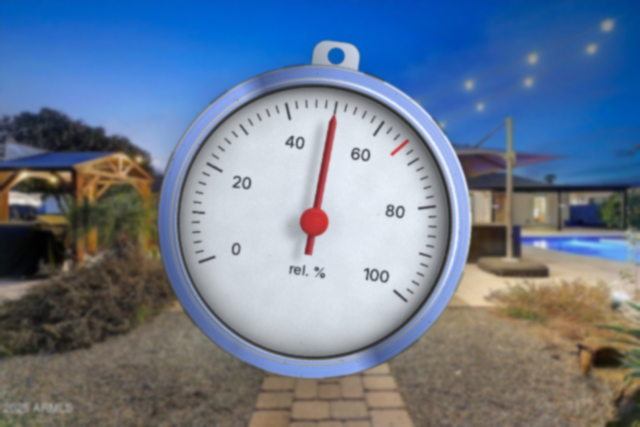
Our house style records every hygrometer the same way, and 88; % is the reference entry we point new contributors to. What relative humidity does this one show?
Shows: 50; %
